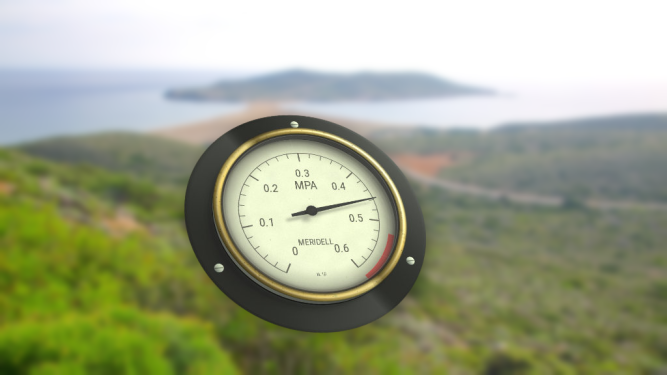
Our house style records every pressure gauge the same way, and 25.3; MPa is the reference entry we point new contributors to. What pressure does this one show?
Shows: 0.46; MPa
